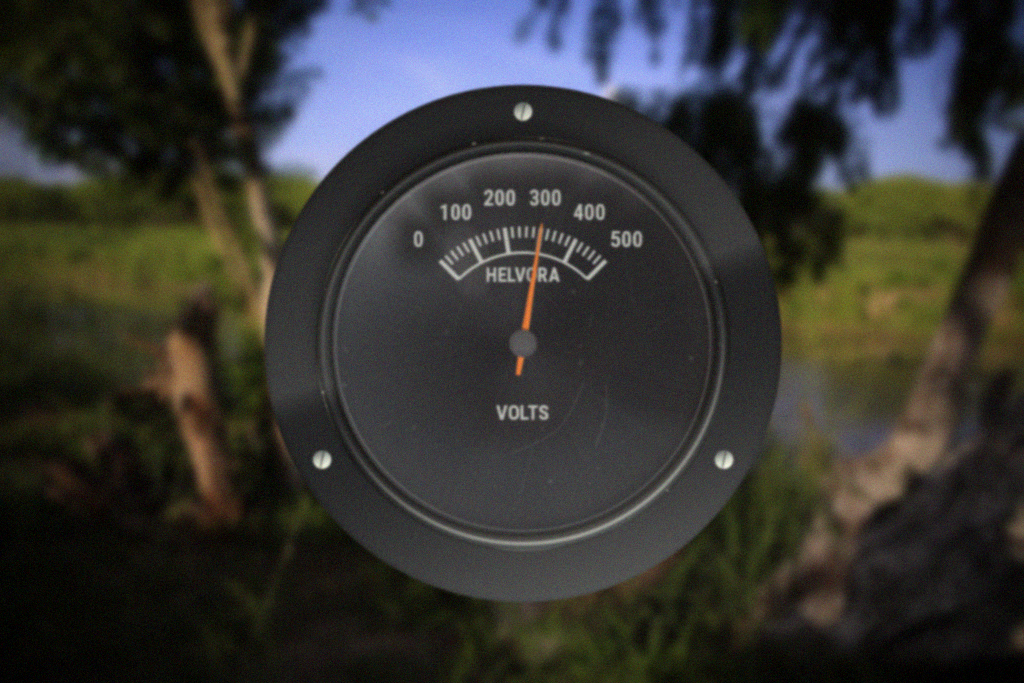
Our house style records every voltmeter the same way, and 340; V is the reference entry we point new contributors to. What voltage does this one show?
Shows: 300; V
